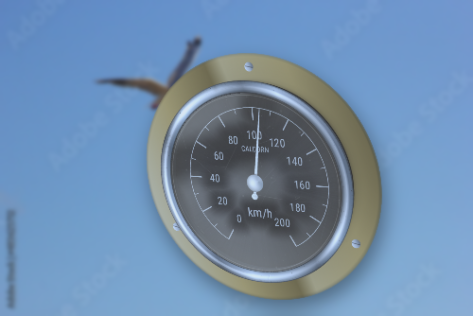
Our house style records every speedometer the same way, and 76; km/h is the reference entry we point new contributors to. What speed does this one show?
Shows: 105; km/h
